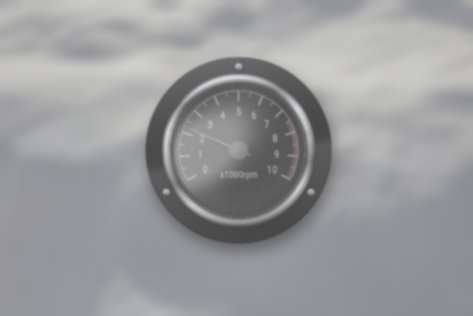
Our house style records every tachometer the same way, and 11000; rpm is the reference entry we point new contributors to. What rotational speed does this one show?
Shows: 2250; rpm
